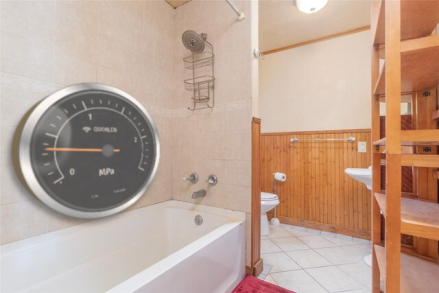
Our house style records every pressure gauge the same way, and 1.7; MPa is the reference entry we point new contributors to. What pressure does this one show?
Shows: 0.35; MPa
